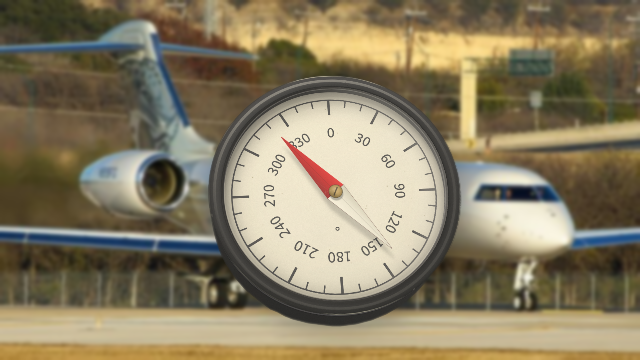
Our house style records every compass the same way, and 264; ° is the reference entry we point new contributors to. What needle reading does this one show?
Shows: 320; °
